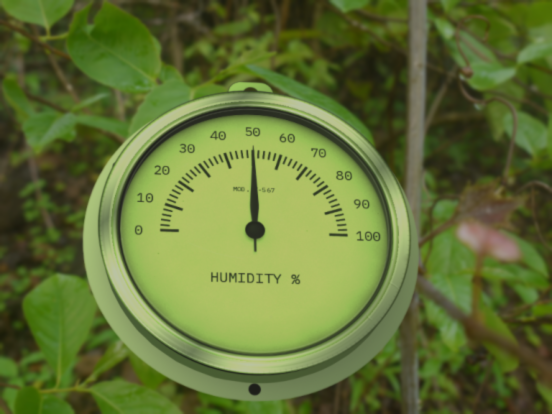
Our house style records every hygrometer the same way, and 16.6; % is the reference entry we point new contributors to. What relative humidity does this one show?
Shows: 50; %
